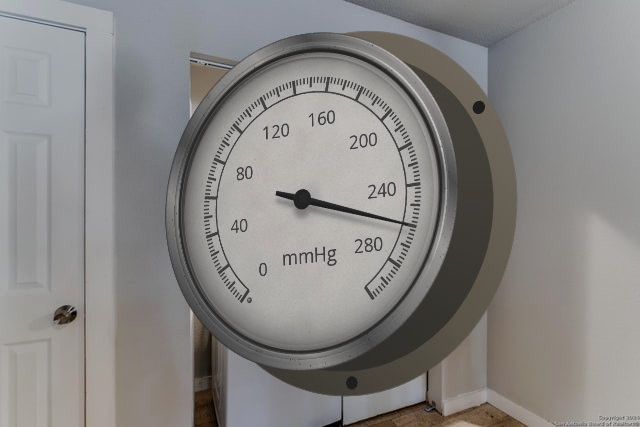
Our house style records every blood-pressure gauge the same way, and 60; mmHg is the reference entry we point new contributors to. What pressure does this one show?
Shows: 260; mmHg
